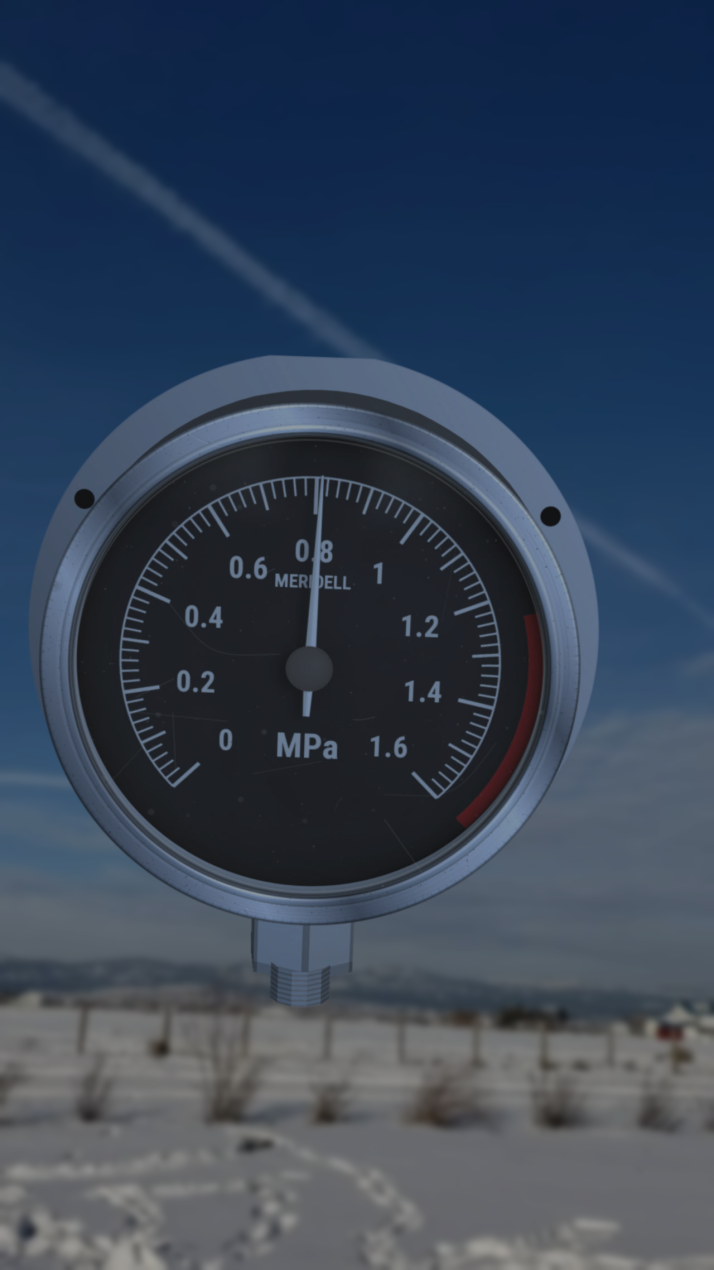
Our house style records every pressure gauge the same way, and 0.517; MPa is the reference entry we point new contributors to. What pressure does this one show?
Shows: 0.81; MPa
